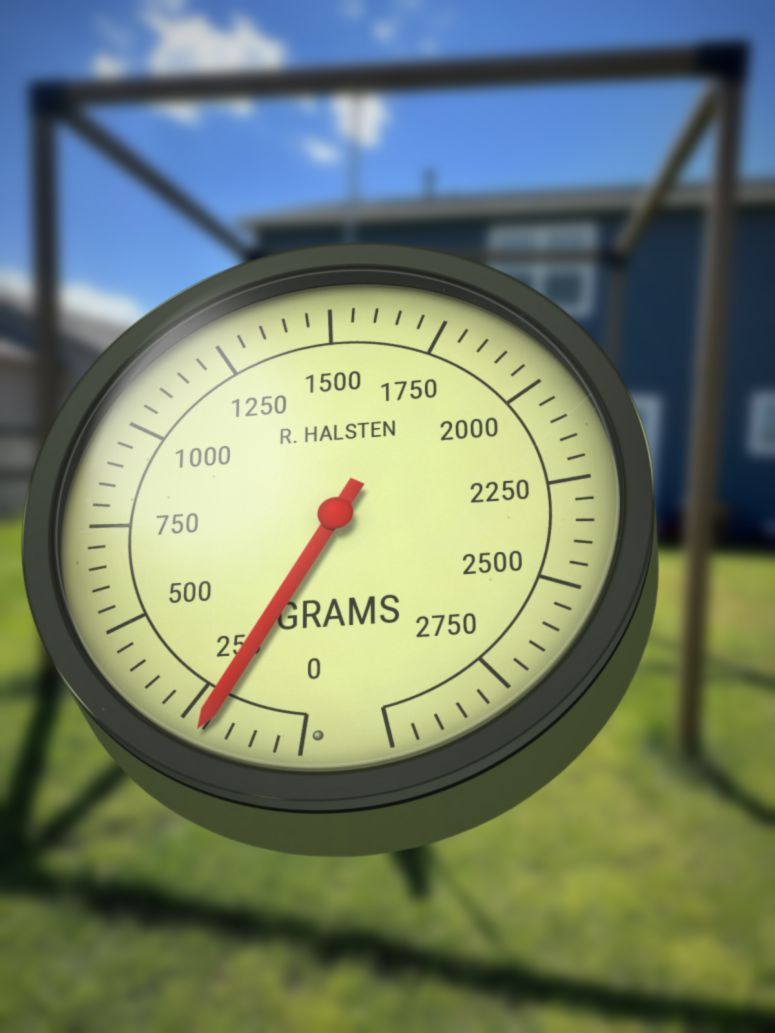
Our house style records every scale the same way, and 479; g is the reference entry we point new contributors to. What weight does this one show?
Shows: 200; g
